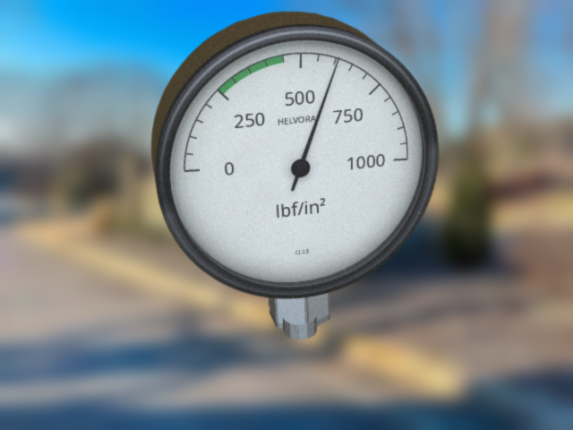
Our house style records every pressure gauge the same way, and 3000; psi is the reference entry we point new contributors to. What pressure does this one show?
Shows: 600; psi
